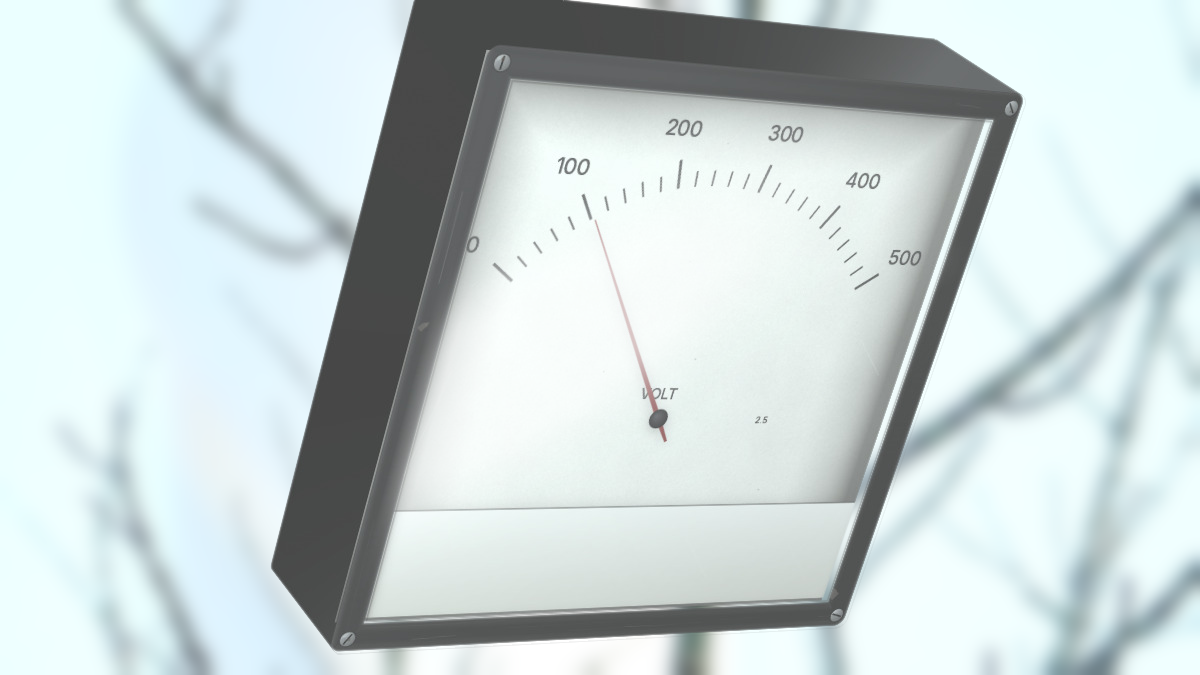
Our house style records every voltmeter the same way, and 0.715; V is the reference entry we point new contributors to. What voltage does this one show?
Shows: 100; V
